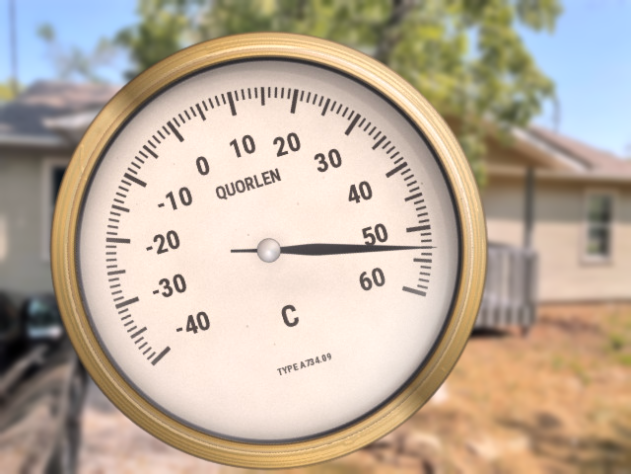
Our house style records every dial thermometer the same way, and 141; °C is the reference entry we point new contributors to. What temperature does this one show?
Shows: 53; °C
